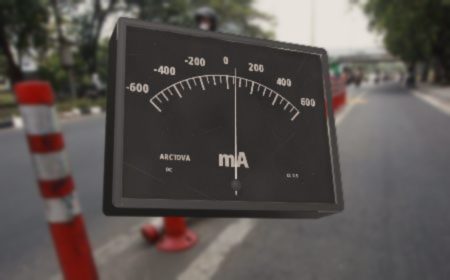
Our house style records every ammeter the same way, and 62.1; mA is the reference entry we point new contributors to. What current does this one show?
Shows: 50; mA
